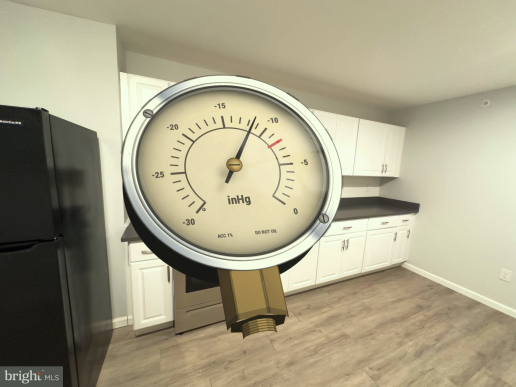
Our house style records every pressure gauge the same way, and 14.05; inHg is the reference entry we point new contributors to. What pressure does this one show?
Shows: -11.5; inHg
